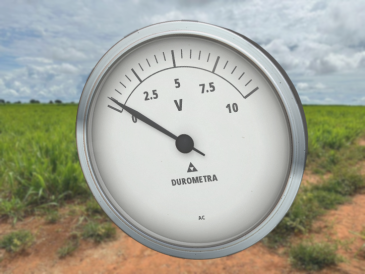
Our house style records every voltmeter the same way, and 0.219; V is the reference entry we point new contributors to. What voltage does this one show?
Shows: 0.5; V
